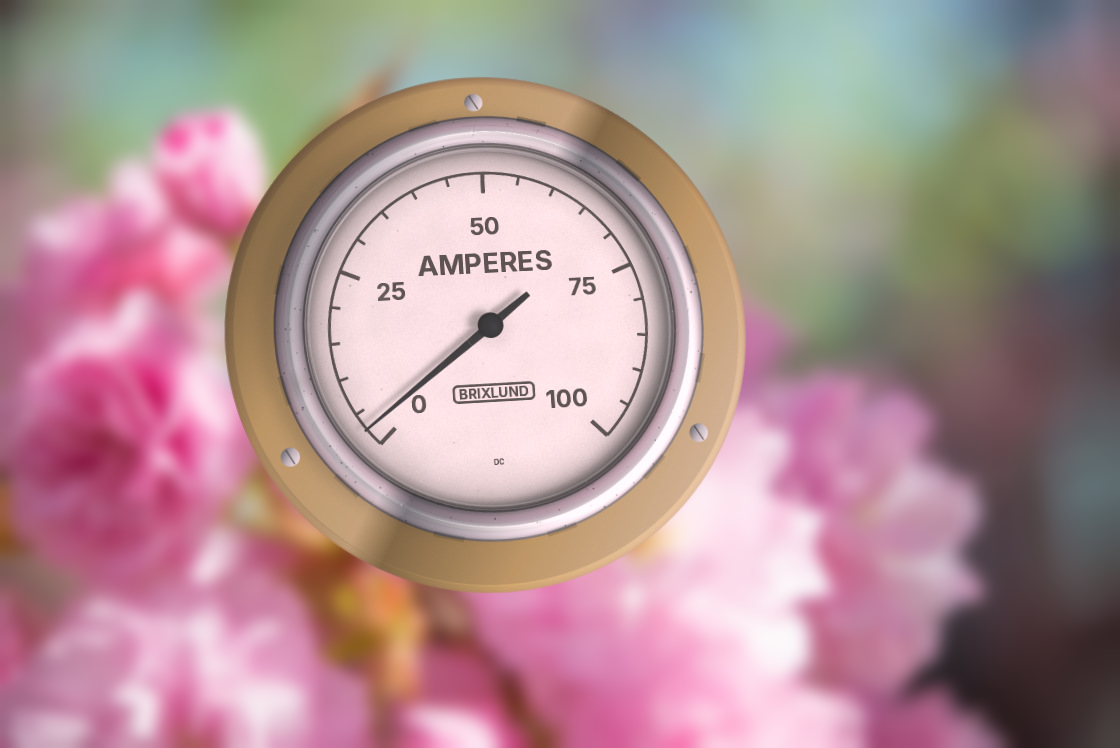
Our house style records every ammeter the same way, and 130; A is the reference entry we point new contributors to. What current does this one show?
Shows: 2.5; A
